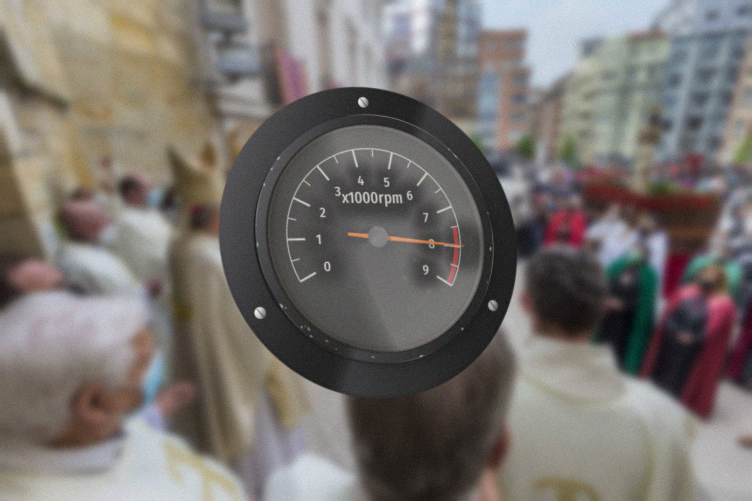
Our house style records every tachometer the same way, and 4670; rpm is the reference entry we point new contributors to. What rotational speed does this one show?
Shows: 8000; rpm
